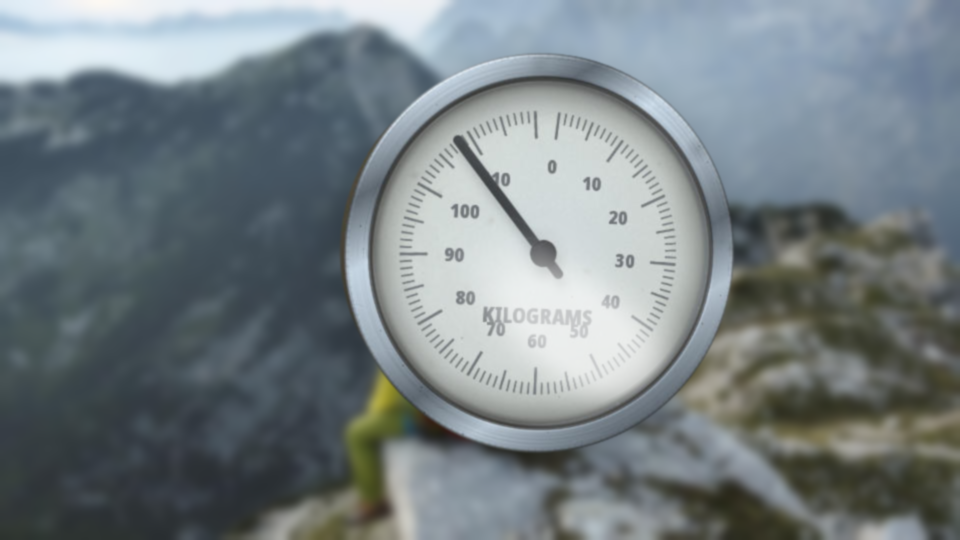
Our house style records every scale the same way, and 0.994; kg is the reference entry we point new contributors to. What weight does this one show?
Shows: 108; kg
